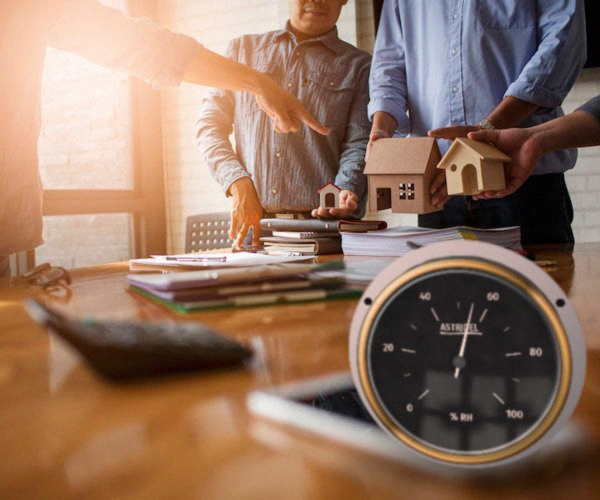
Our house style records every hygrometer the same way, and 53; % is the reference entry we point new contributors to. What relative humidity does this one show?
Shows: 55; %
